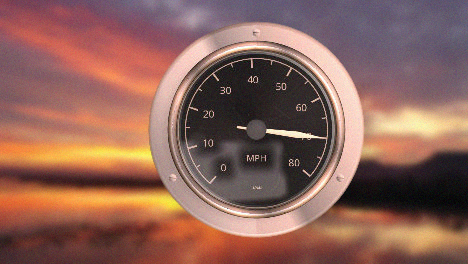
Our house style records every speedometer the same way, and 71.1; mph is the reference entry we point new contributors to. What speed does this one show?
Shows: 70; mph
